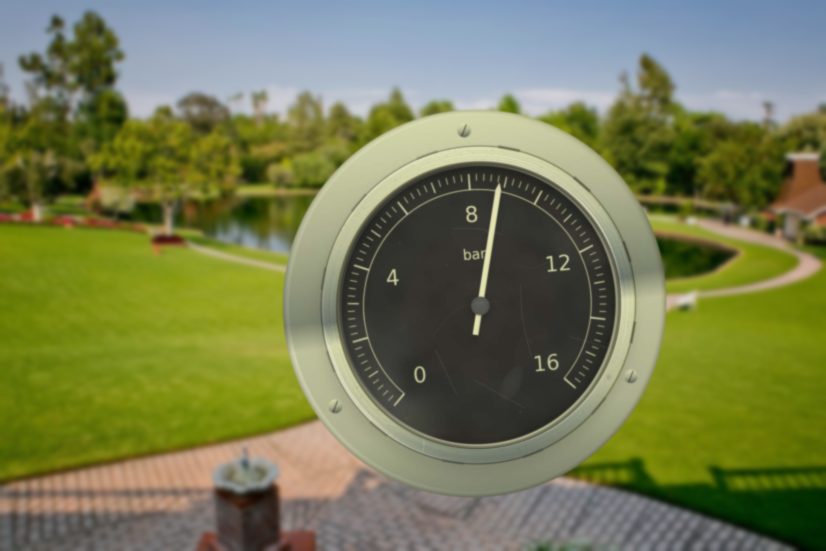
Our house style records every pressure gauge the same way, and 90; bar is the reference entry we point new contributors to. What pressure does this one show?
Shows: 8.8; bar
